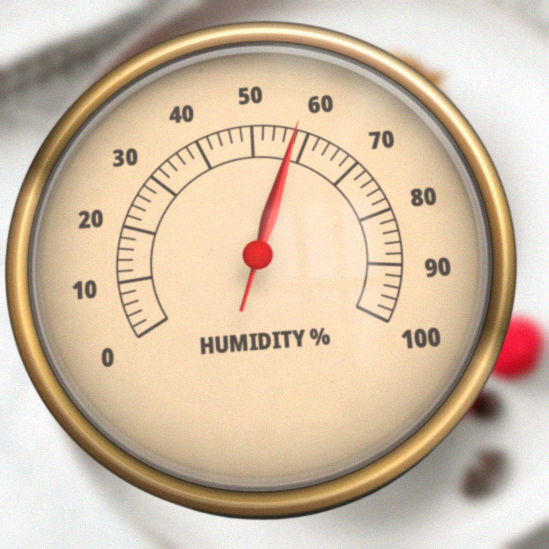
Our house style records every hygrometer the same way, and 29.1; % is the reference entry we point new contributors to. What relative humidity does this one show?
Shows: 58; %
